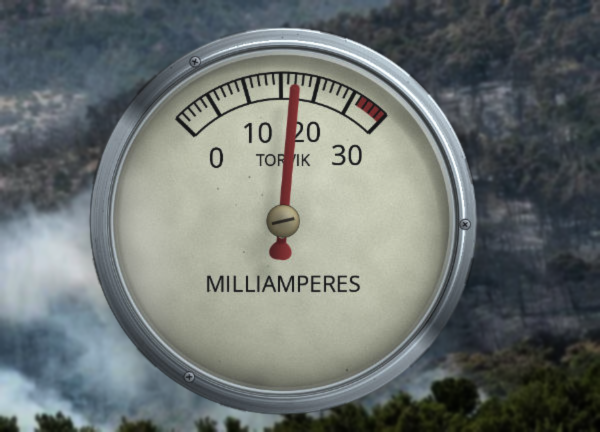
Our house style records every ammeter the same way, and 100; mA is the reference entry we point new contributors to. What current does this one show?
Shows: 17; mA
